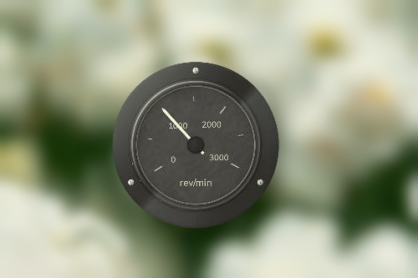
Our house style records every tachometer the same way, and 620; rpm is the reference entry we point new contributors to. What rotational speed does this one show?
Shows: 1000; rpm
